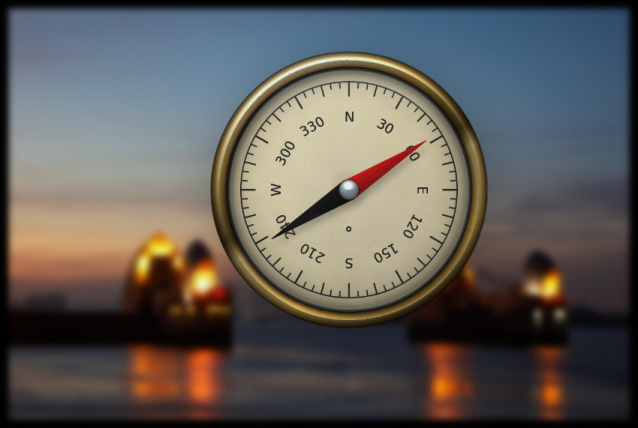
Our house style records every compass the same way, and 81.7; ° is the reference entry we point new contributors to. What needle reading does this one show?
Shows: 57.5; °
